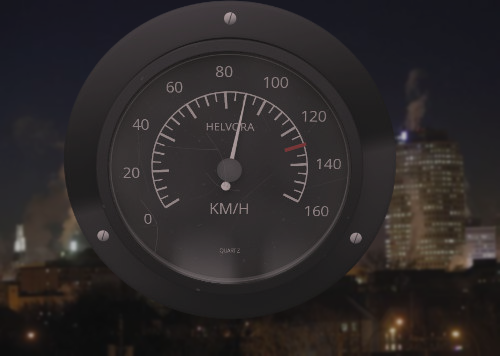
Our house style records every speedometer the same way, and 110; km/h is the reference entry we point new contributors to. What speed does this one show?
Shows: 90; km/h
